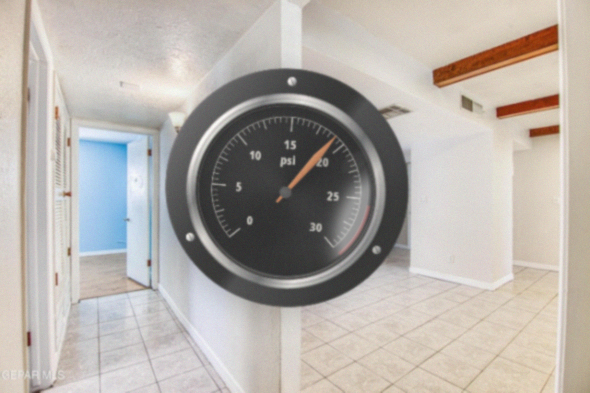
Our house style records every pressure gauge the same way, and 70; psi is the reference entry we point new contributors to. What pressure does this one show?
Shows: 19; psi
